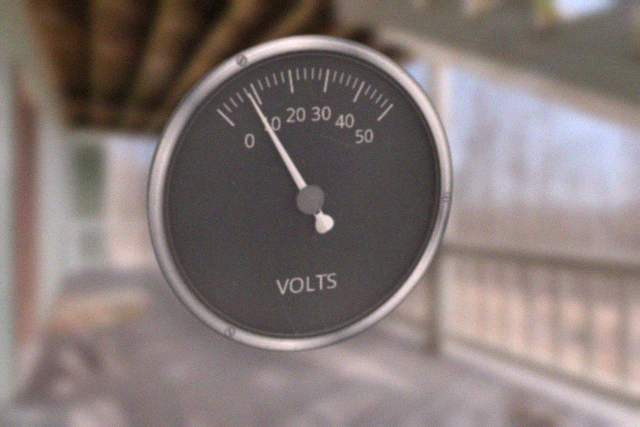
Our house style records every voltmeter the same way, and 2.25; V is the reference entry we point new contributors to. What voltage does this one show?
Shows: 8; V
